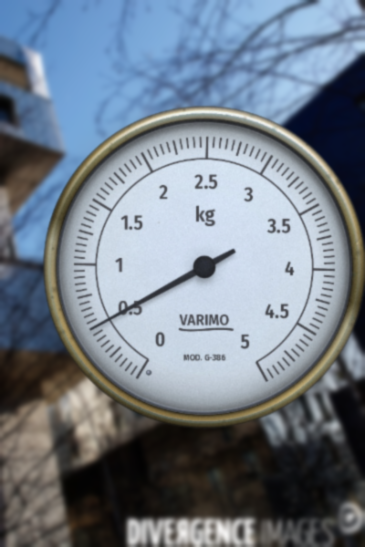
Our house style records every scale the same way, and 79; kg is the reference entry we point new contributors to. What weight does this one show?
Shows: 0.5; kg
